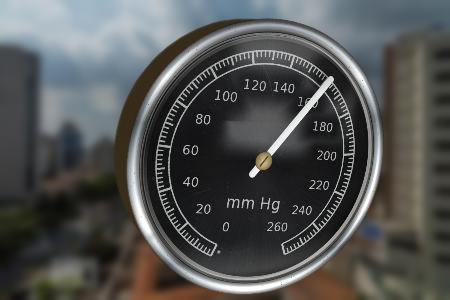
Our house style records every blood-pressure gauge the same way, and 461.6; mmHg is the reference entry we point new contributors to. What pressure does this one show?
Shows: 160; mmHg
